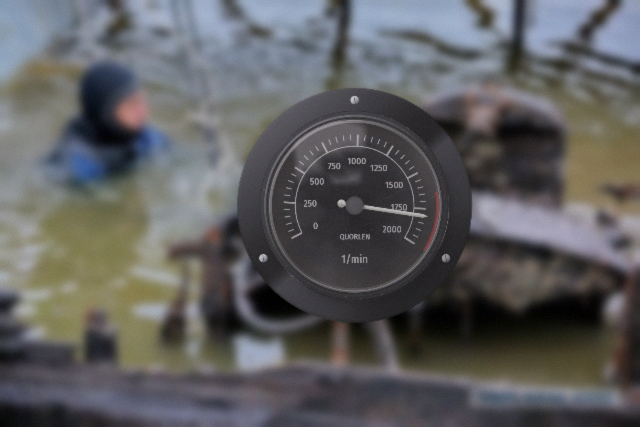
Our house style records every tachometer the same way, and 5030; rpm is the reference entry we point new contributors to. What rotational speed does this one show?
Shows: 1800; rpm
